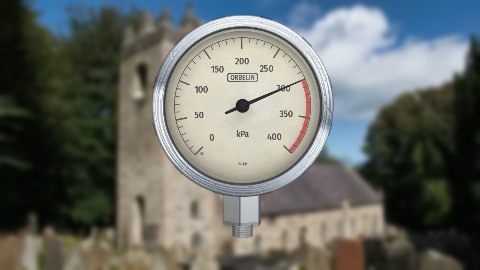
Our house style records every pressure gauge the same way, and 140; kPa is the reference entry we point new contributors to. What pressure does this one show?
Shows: 300; kPa
